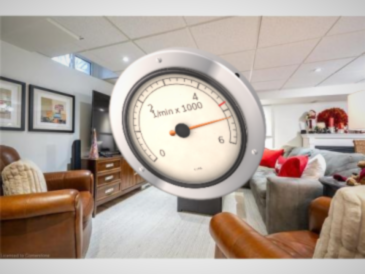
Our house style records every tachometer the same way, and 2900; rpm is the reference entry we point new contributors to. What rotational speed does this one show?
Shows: 5200; rpm
